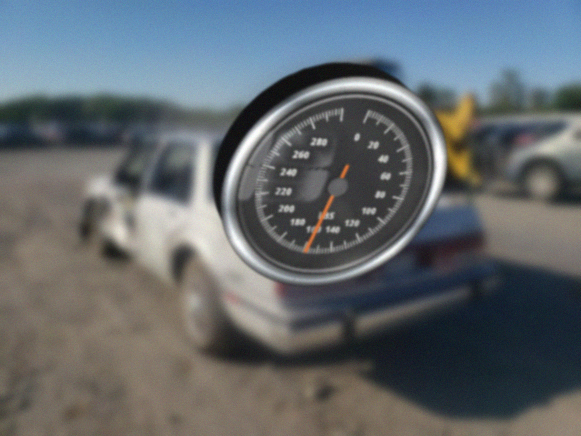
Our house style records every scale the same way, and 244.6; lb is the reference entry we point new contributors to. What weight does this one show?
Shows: 160; lb
